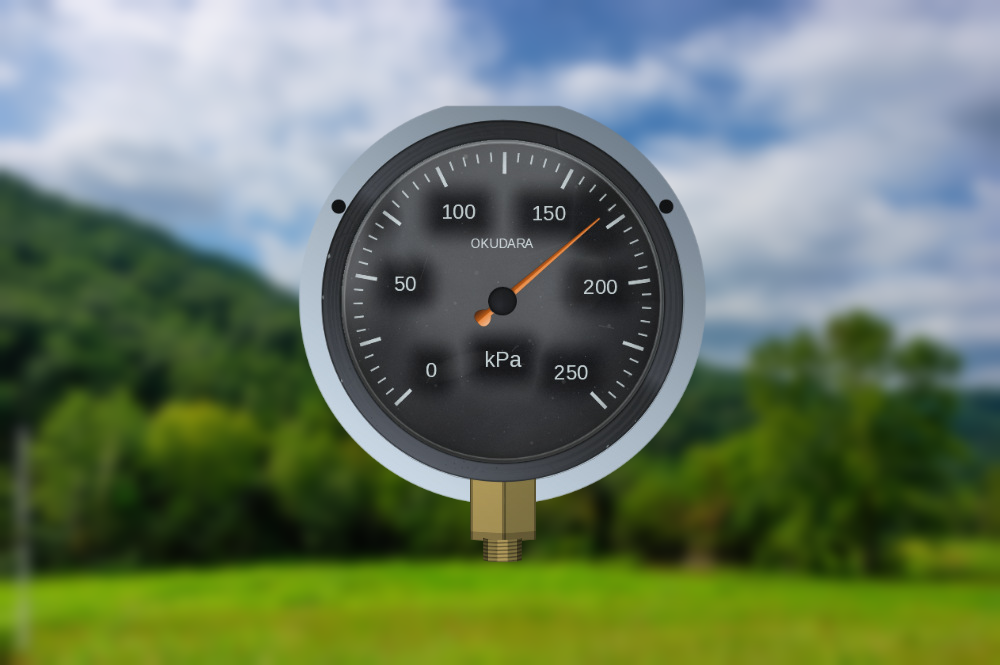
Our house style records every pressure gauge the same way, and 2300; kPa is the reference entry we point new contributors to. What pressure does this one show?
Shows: 170; kPa
